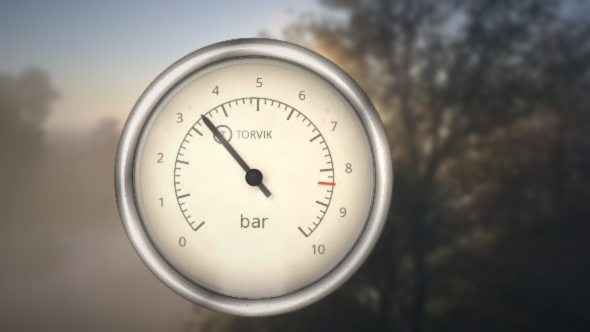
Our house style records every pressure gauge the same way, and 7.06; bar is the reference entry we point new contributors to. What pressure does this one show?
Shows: 3.4; bar
